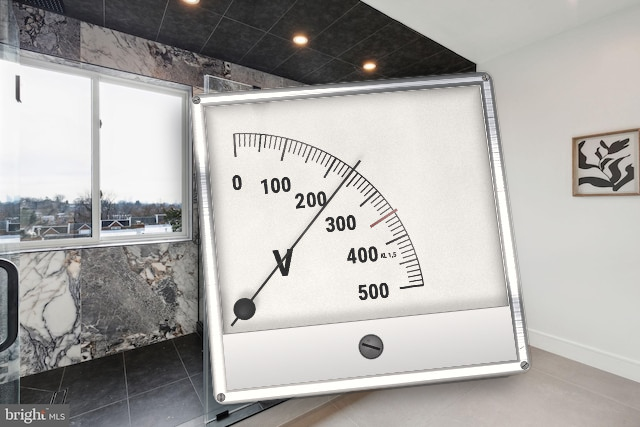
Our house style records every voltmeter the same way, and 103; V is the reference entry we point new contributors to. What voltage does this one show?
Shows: 240; V
